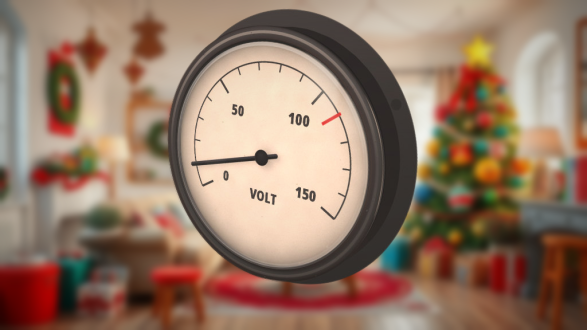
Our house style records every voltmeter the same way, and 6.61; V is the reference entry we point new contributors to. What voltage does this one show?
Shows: 10; V
